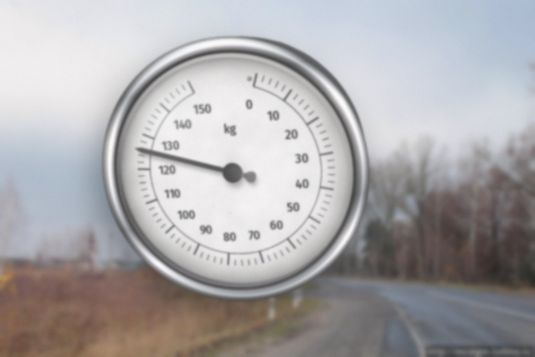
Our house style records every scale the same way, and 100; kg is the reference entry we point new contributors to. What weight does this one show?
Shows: 126; kg
